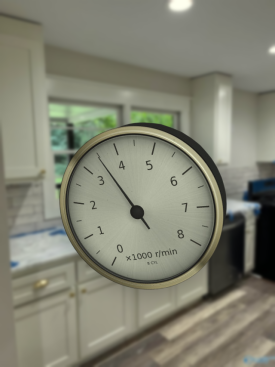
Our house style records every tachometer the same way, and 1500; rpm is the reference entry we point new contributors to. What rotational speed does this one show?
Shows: 3500; rpm
